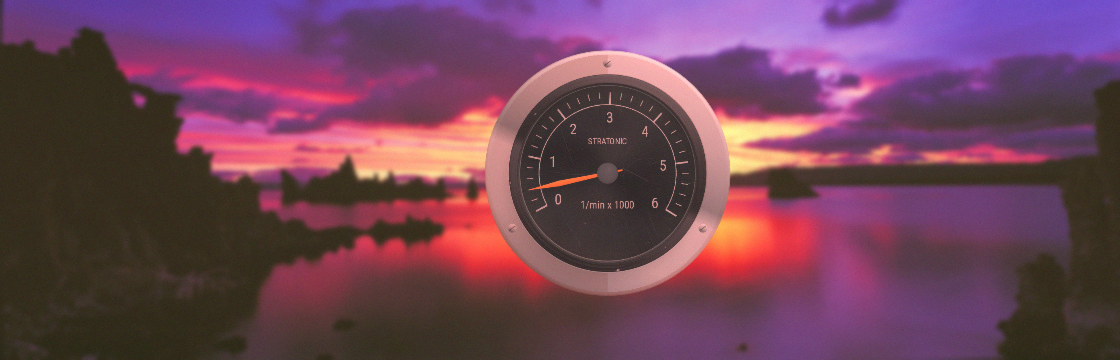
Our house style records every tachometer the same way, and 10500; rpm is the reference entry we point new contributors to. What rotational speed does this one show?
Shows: 400; rpm
